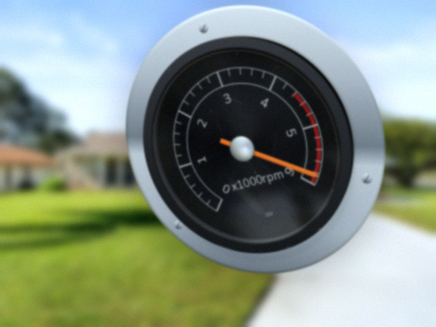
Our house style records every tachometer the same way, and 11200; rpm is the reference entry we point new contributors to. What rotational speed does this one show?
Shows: 5800; rpm
